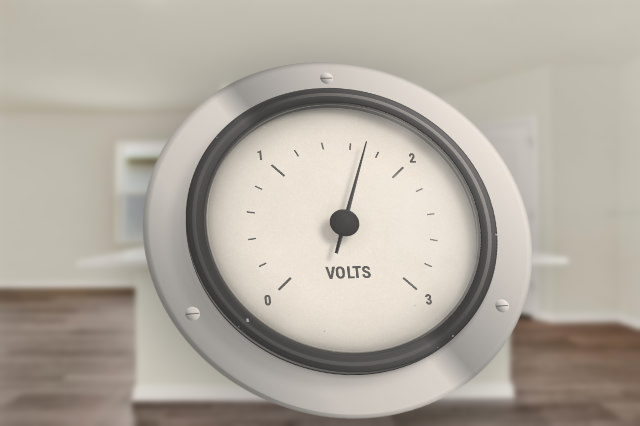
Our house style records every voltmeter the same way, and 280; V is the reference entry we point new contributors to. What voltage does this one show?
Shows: 1.7; V
